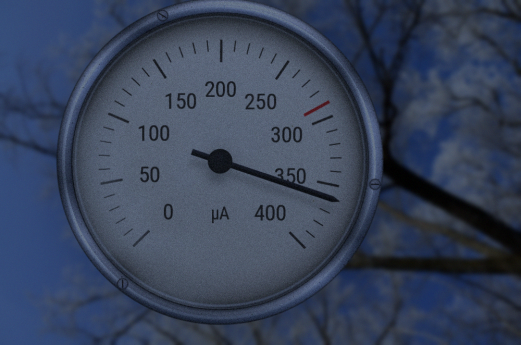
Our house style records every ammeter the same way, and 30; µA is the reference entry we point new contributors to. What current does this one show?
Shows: 360; µA
